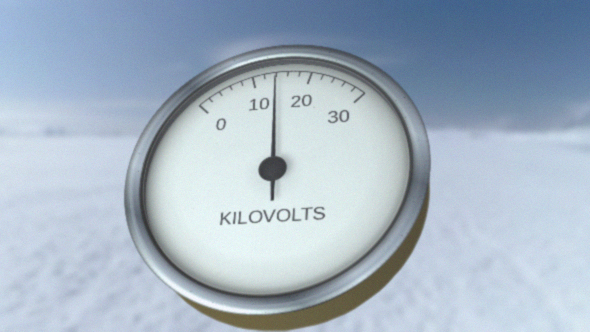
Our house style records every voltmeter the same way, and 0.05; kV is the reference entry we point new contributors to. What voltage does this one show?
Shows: 14; kV
